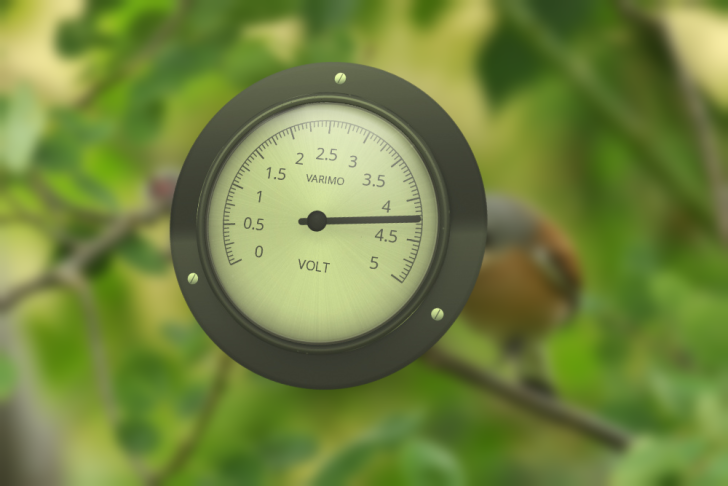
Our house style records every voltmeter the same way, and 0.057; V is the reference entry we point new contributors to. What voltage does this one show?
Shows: 4.25; V
